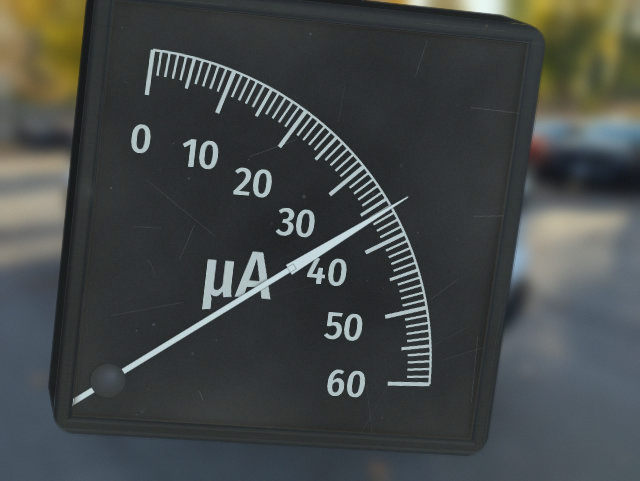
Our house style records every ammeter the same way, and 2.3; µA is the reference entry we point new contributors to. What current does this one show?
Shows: 36; µA
